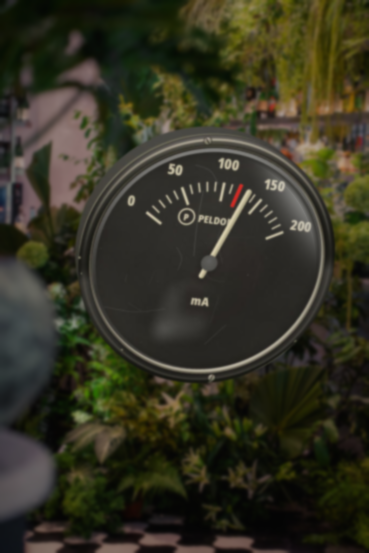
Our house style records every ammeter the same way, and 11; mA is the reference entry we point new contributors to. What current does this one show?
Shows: 130; mA
